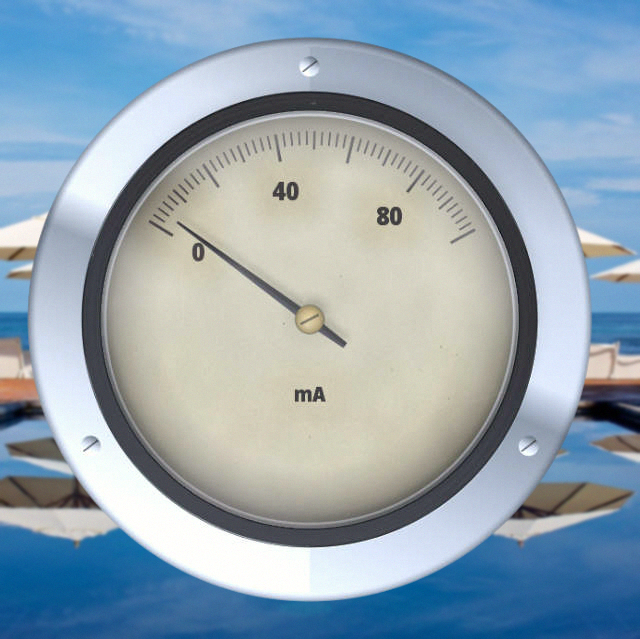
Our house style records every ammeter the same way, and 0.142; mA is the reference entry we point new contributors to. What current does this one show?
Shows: 4; mA
